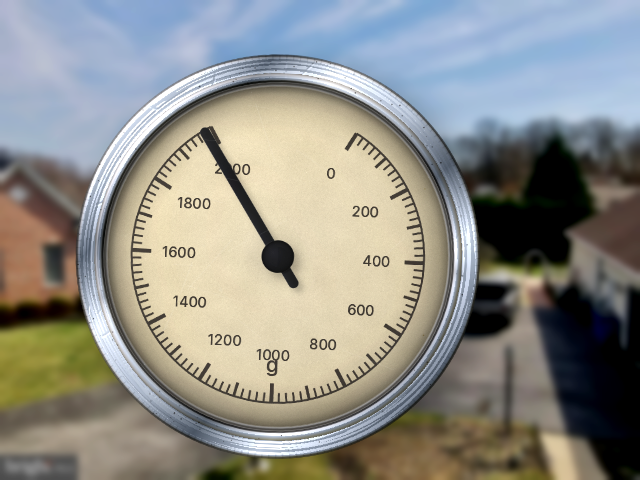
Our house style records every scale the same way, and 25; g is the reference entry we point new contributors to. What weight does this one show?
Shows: 1980; g
